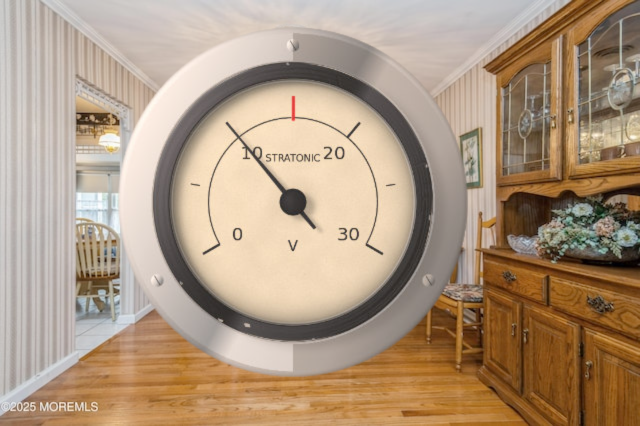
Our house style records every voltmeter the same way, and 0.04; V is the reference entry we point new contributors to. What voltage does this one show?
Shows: 10; V
